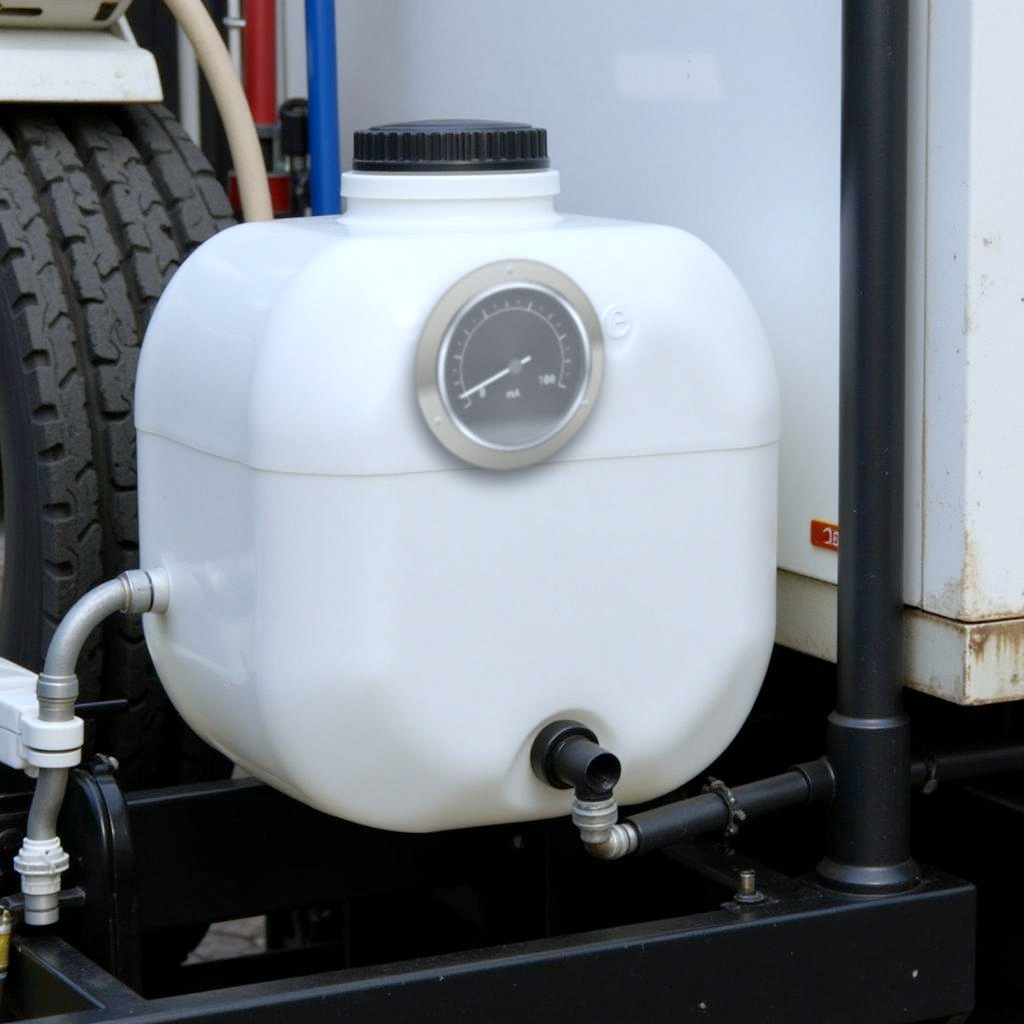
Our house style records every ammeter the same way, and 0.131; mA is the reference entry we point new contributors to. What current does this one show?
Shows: 5; mA
